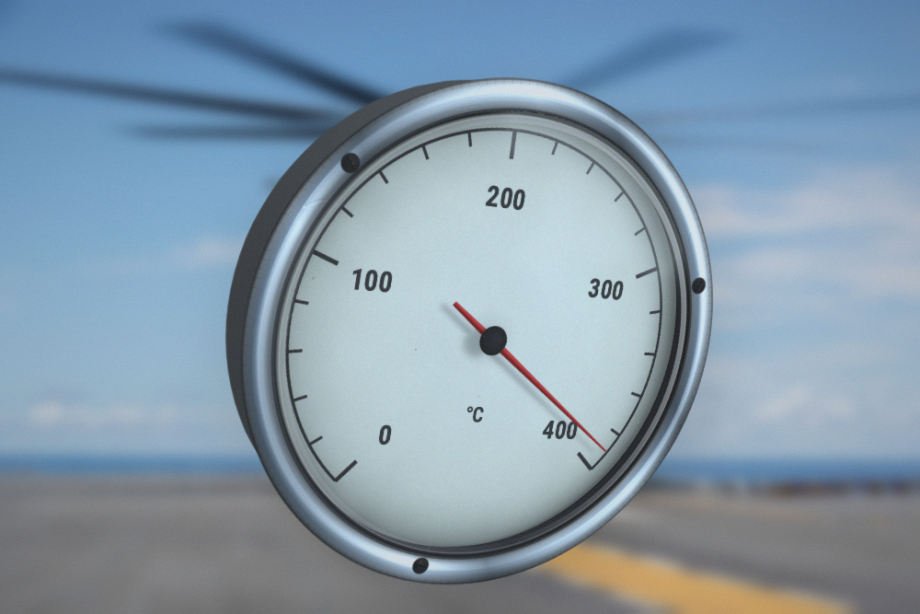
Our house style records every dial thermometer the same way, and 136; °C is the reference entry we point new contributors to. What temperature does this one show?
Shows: 390; °C
